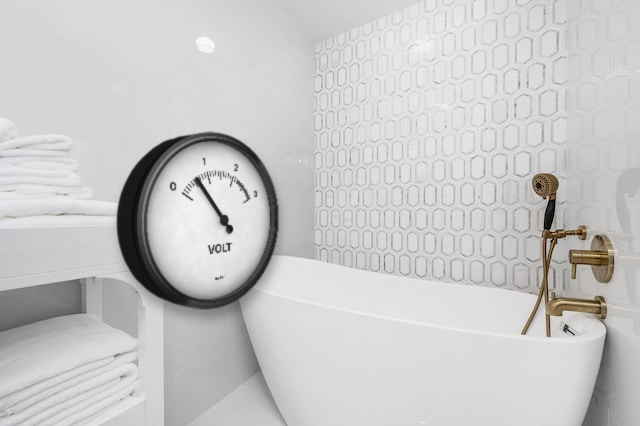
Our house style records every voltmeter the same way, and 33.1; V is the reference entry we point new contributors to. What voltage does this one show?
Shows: 0.5; V
